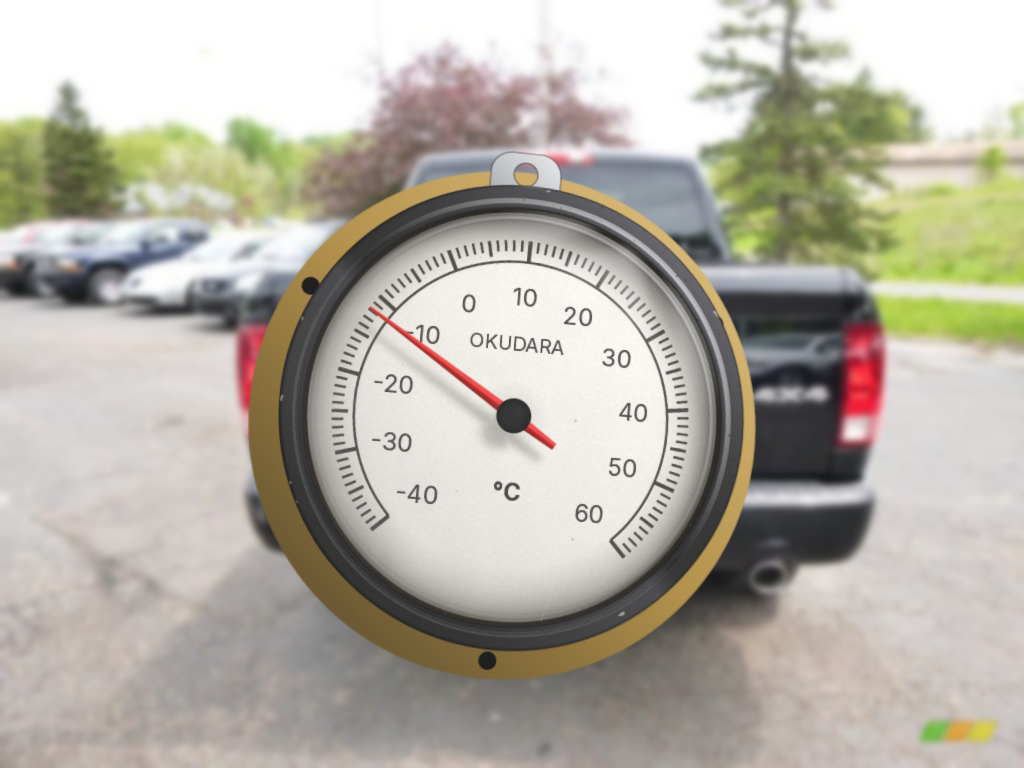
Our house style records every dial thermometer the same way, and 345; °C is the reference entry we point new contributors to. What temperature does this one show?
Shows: -12; °C
